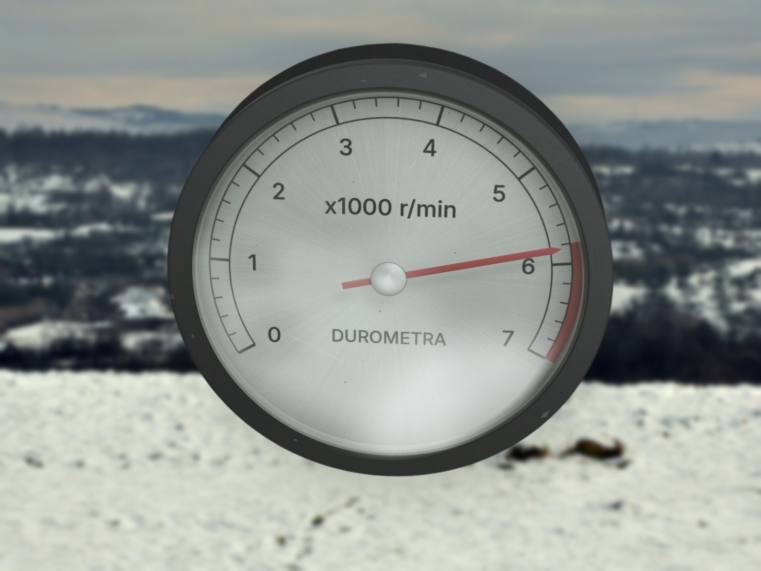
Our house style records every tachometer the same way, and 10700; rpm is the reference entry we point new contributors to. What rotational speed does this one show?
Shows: 5800; rpm
